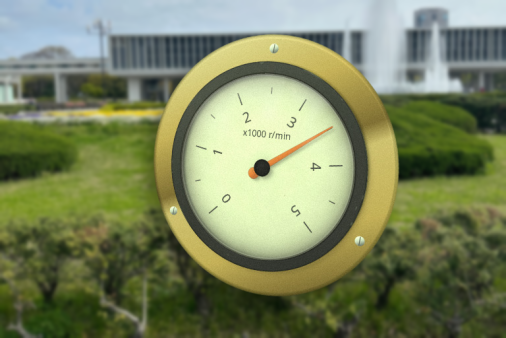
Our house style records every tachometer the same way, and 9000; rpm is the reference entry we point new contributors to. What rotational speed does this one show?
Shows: 3500; rpm
